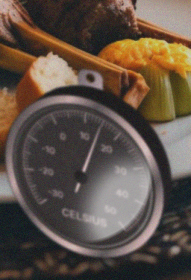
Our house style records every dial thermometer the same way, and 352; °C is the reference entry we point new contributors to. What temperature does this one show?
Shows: 15; °C
